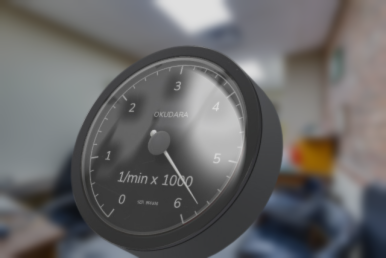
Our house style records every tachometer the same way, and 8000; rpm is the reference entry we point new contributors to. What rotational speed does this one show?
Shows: 5700; rpm
